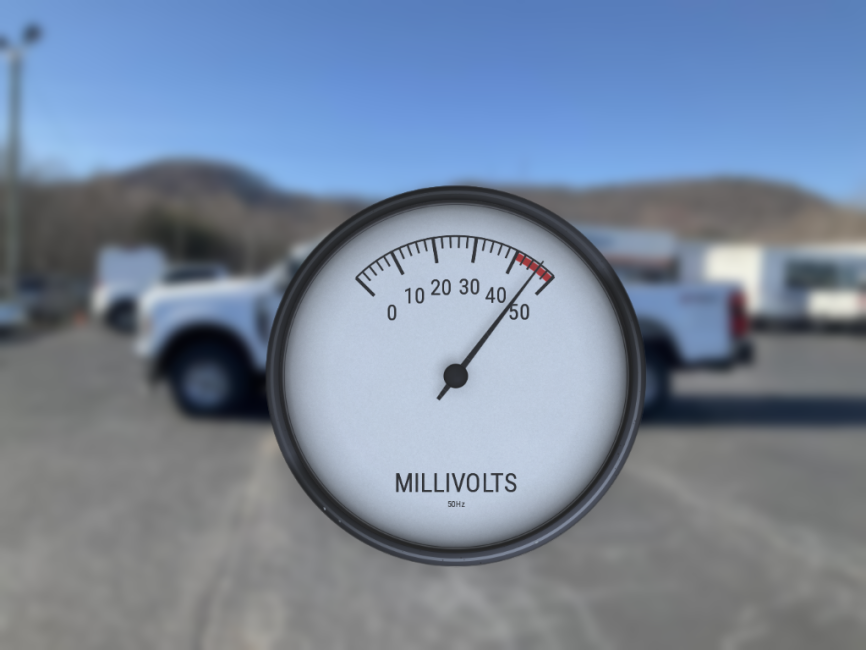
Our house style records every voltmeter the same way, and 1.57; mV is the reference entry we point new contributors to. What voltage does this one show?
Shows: 46; mV
